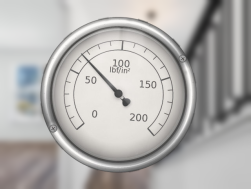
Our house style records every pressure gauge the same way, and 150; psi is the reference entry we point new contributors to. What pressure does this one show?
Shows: 65; psi
